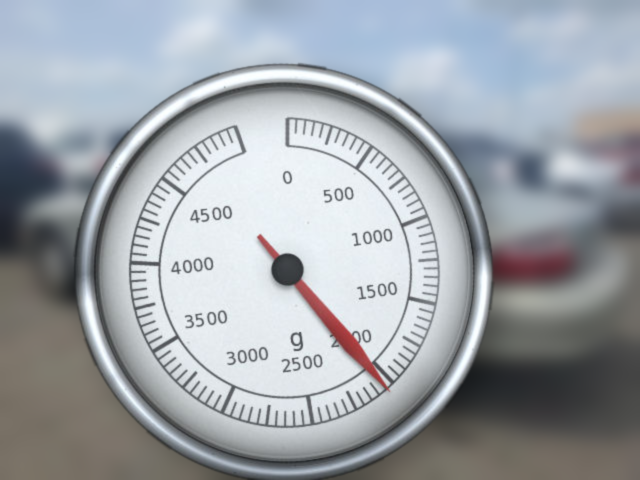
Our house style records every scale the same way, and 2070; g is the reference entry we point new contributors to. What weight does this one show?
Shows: 2050; g
